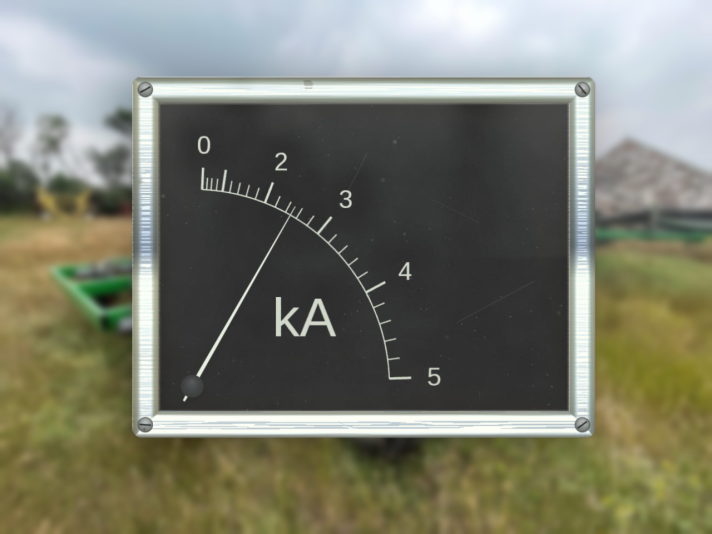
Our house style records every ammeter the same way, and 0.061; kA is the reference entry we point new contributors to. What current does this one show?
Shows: 2.5; kA
